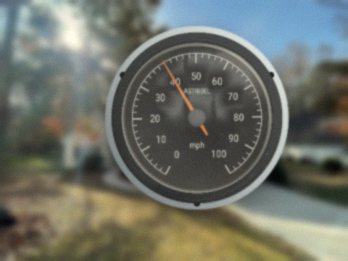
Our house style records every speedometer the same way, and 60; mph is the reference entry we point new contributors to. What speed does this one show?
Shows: 40; mph
